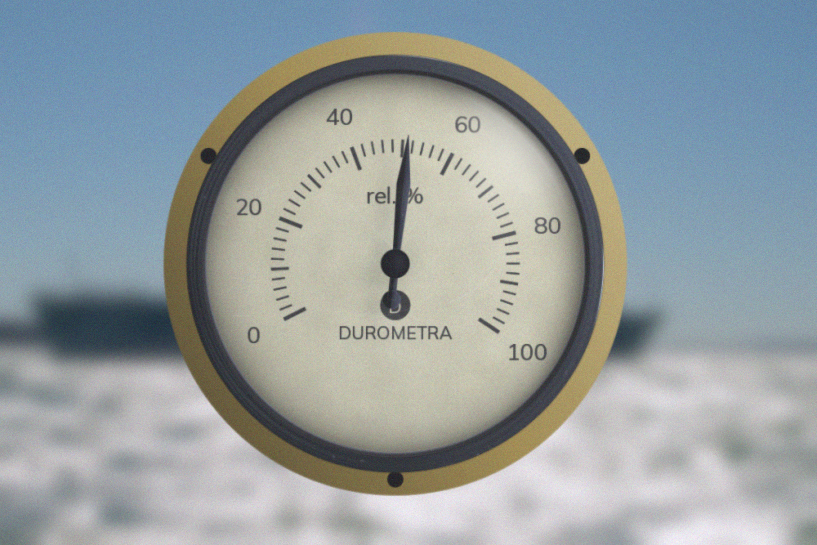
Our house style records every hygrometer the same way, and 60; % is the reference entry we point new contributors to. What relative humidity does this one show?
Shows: 51; %
